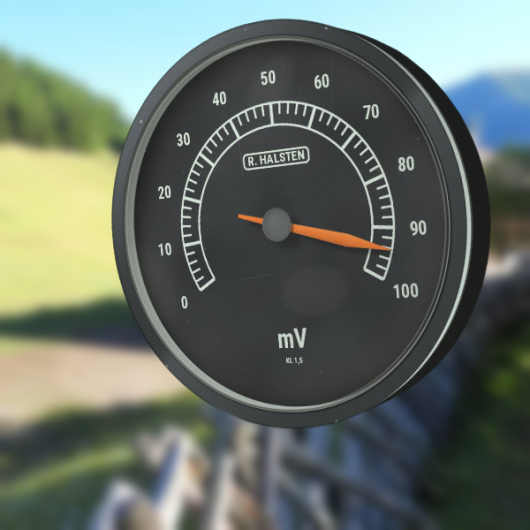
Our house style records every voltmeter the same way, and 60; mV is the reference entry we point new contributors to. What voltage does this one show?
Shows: 94; mV
